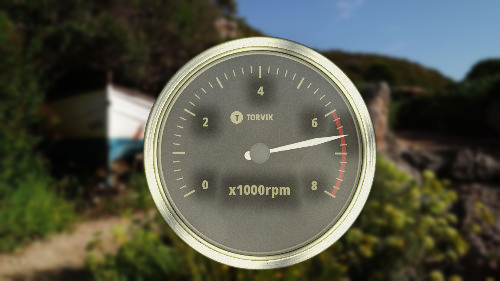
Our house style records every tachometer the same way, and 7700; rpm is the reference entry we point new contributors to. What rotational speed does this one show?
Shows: 6600; rpm
